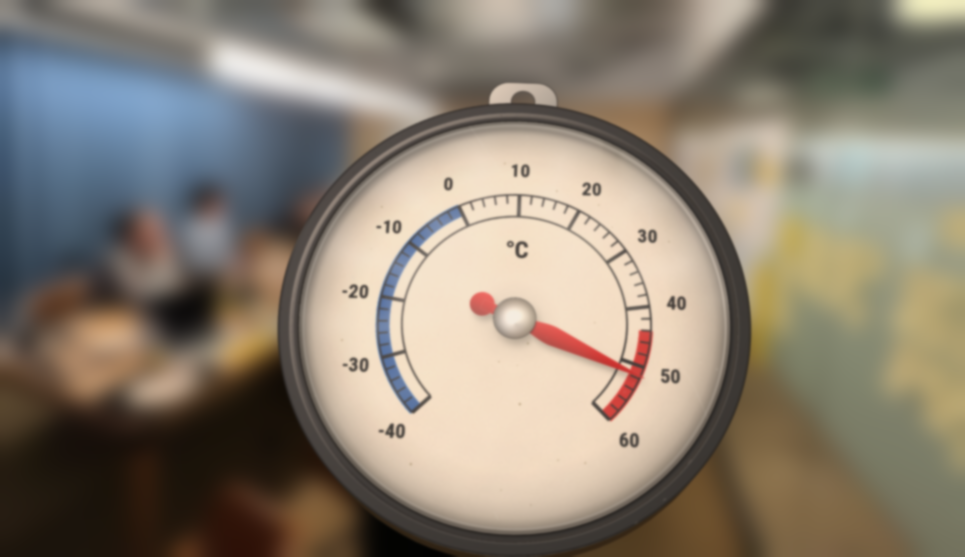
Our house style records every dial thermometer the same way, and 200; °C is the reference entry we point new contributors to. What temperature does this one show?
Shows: 52; °C
